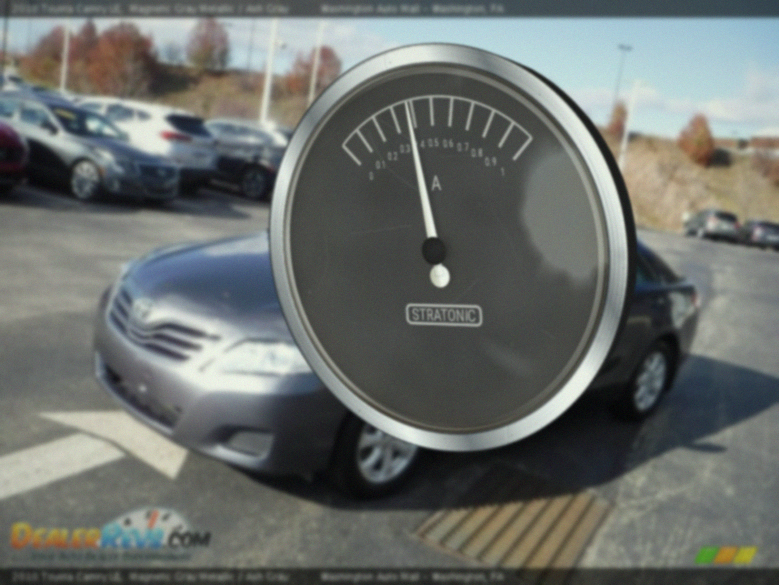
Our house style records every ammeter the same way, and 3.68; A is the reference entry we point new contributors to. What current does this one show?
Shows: 0.4; A
